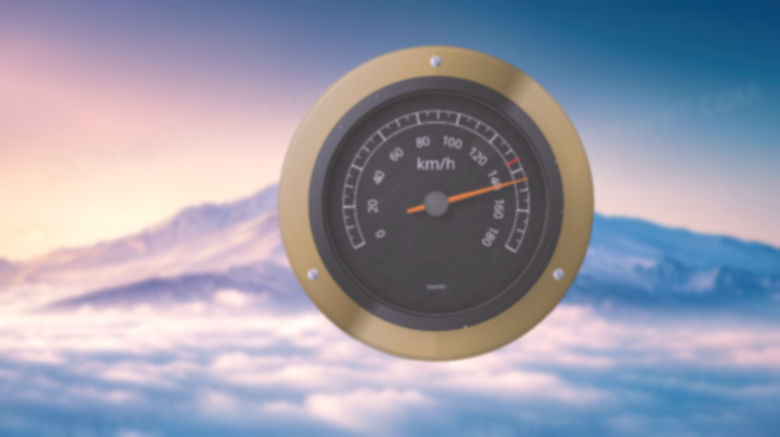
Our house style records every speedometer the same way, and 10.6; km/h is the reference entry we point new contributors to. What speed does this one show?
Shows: 145; km/h
